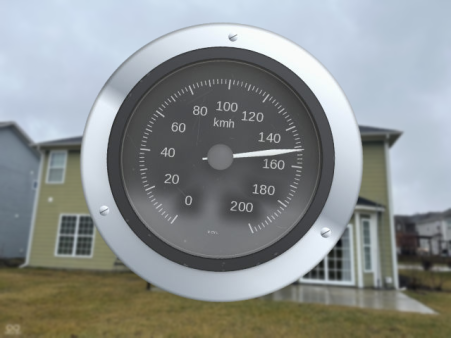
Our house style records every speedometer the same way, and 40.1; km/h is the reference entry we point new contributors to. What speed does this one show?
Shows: 152; km/h
